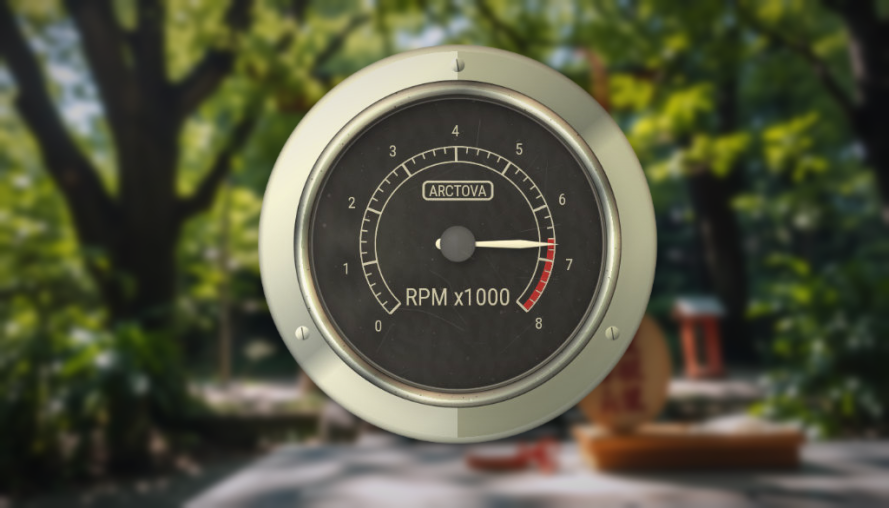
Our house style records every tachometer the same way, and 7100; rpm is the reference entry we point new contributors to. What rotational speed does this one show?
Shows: 6700; rpm
